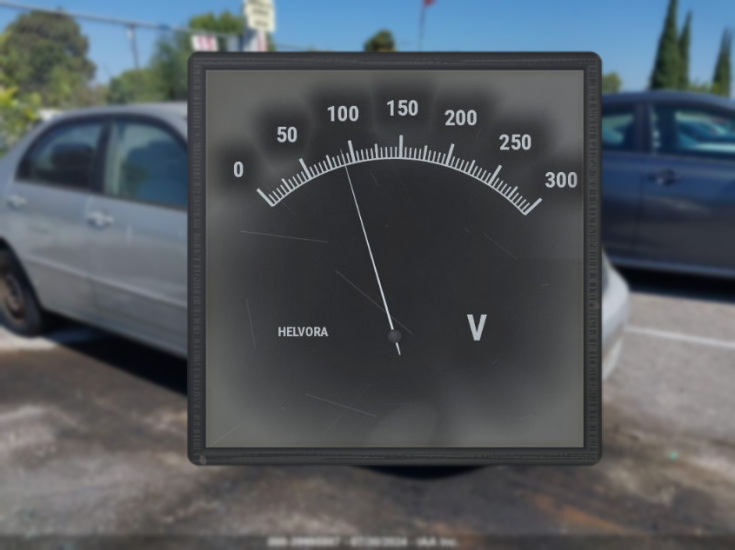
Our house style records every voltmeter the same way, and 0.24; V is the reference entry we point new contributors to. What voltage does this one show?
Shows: 90; V
